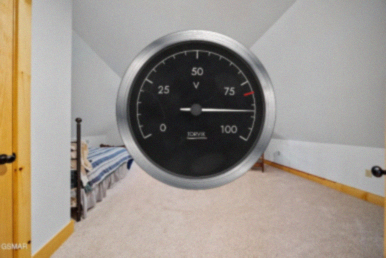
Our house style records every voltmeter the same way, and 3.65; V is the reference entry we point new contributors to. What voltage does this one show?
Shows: 87.5; V
